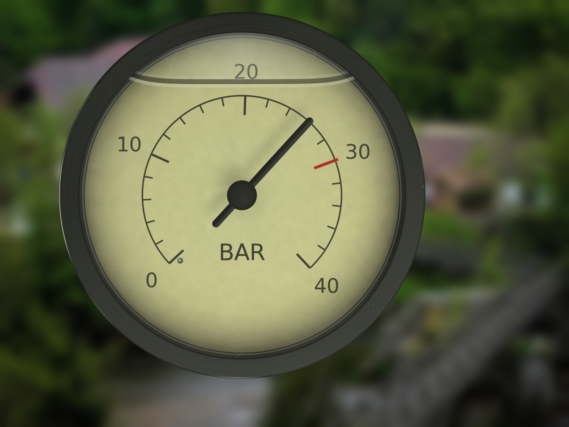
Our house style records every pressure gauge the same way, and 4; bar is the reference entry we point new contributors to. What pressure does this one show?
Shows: 26; bar
